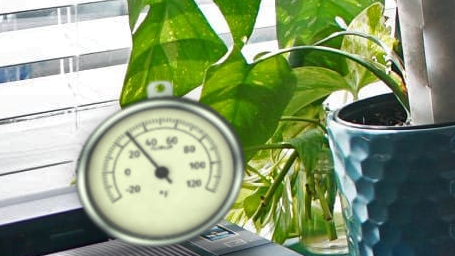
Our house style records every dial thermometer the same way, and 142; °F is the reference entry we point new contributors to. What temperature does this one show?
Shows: 30; °F
